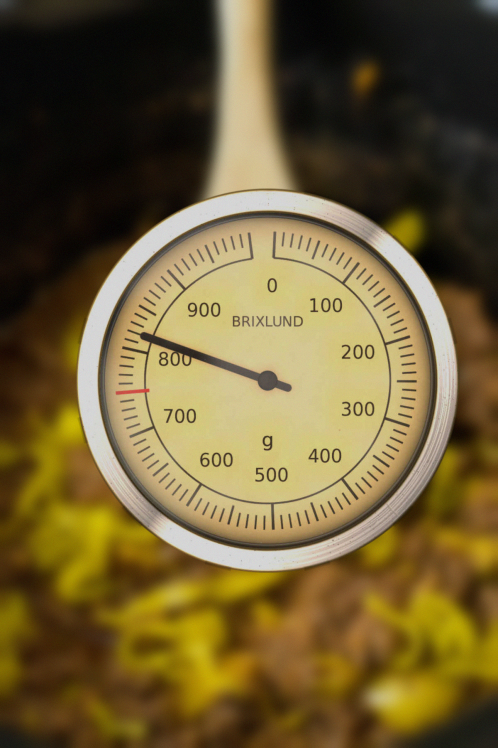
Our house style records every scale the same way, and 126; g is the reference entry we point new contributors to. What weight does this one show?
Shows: 820; g
